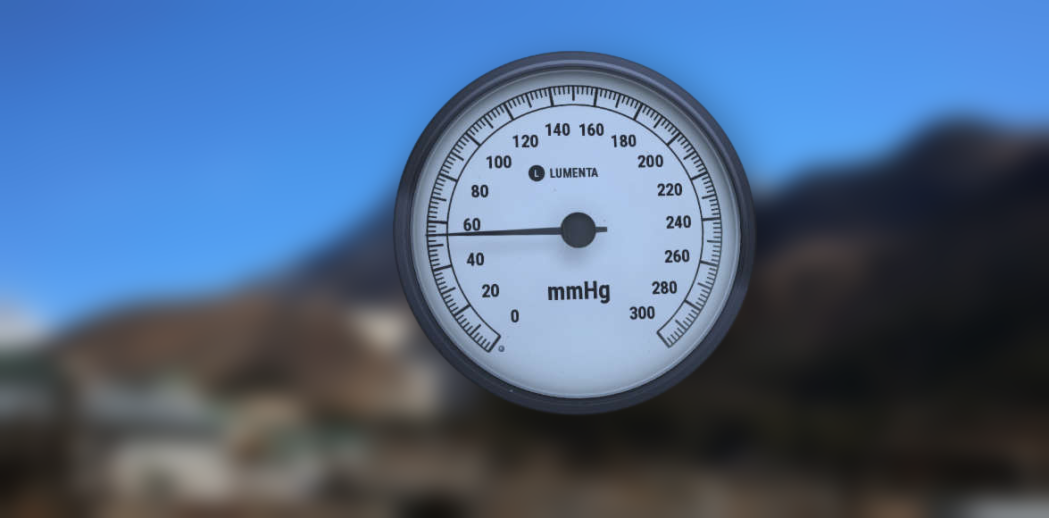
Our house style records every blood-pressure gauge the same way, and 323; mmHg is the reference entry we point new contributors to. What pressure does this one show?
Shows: 54; mmHg
